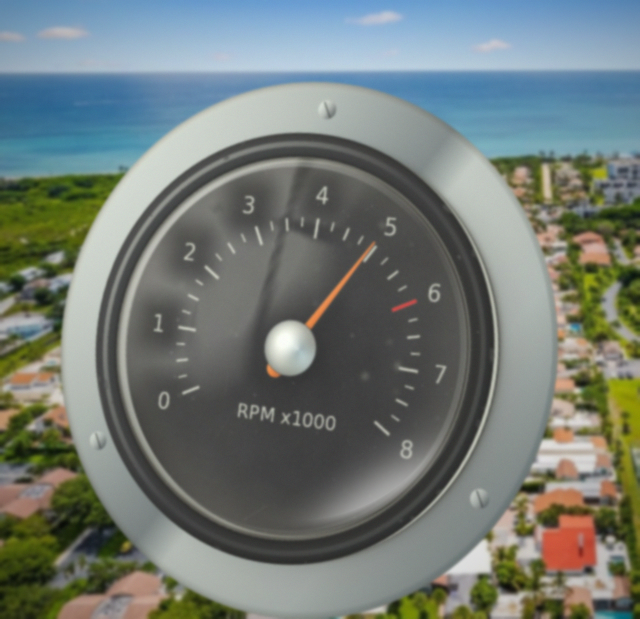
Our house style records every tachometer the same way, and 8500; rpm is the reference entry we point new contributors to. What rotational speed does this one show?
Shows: 5000; rpm
